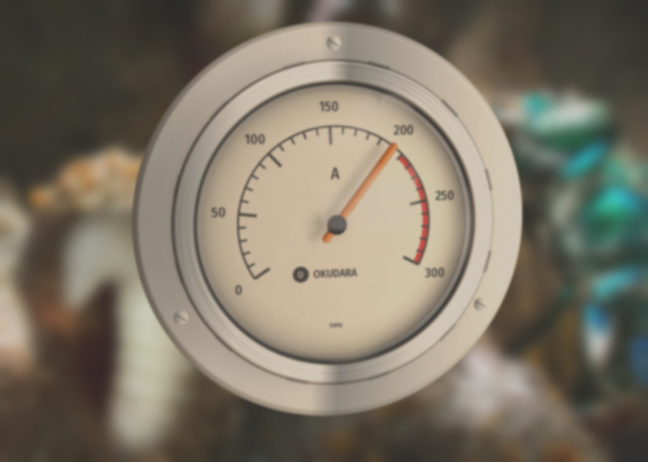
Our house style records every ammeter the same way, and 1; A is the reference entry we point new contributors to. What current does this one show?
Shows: 200; A
